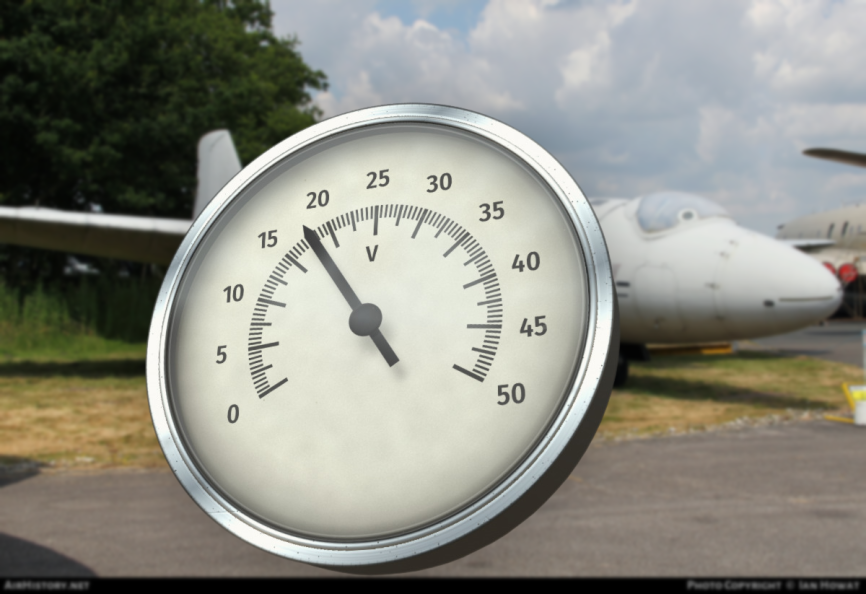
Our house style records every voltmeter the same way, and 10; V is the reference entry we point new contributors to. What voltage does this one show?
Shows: 18; V
